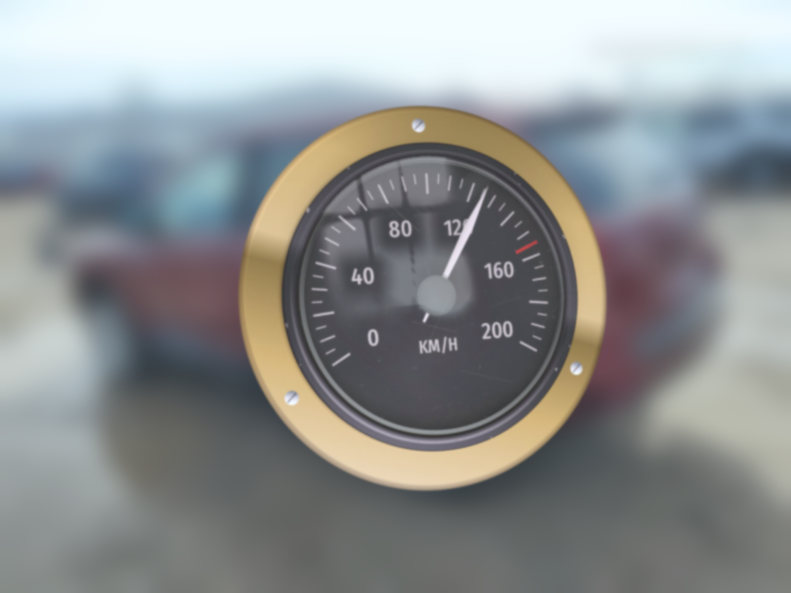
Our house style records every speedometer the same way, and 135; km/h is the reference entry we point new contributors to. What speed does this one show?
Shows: 125; km/h
